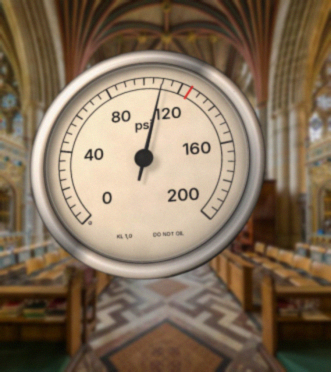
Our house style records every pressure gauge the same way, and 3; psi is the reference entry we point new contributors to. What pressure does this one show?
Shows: 110; psi
